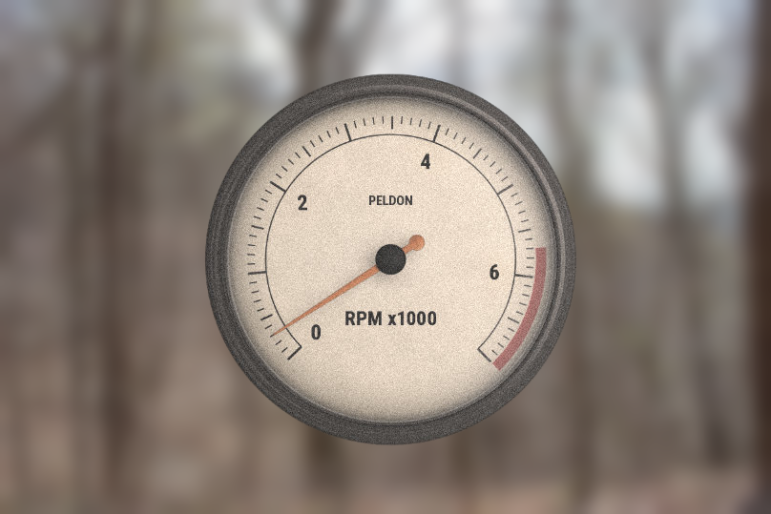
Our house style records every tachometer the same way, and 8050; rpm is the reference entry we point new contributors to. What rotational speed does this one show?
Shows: 300; rpm
